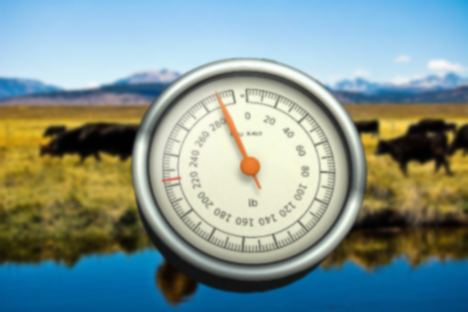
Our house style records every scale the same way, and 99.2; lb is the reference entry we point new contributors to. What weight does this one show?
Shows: 290; lb
